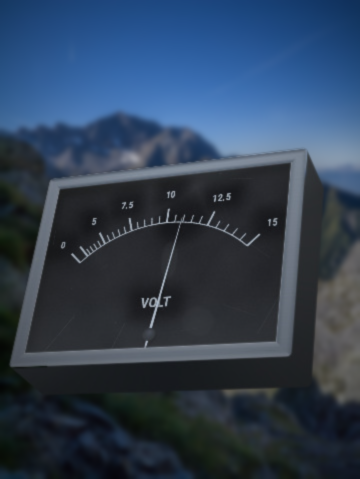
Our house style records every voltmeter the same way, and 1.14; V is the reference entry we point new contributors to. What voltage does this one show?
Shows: 11; V
